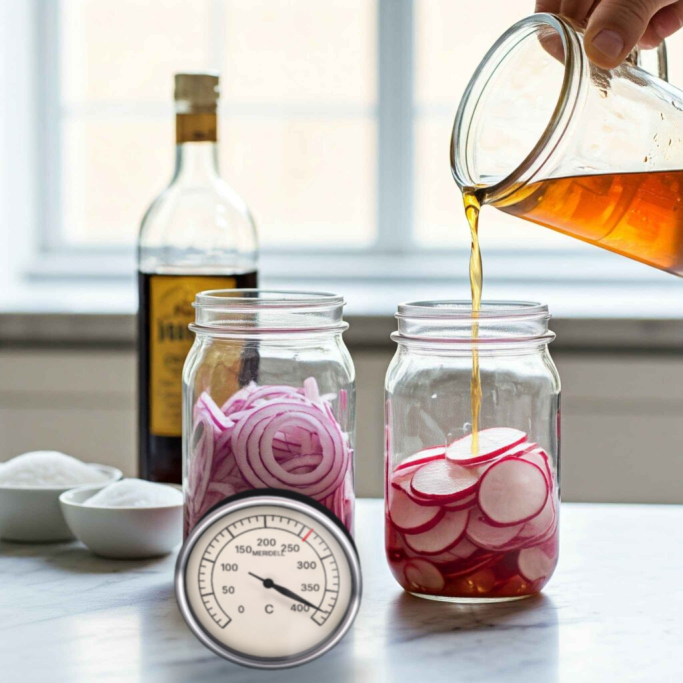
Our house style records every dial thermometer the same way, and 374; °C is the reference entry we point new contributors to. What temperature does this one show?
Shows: 380; °C
